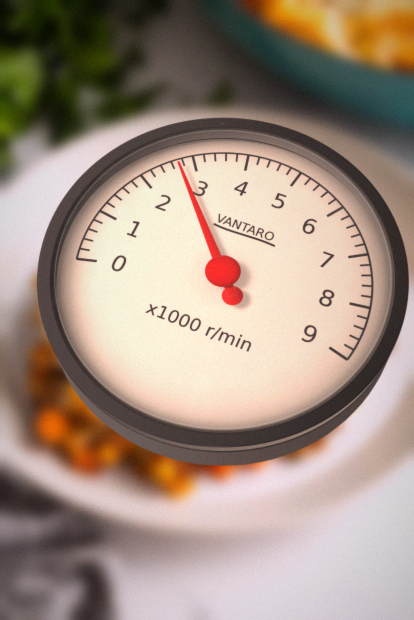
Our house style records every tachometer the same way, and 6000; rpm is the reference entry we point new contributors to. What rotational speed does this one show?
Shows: 2700; rpm
